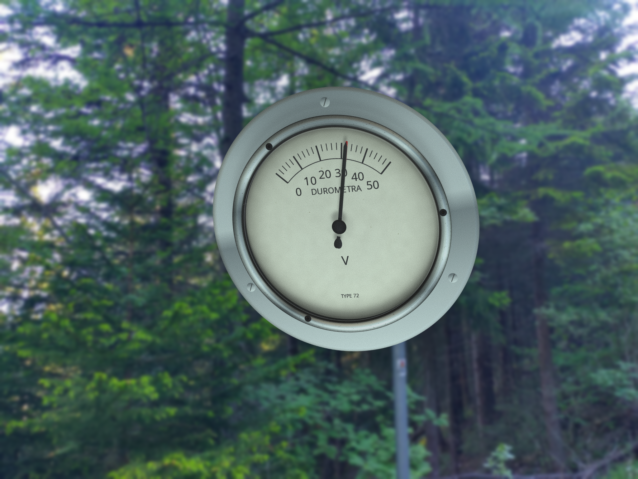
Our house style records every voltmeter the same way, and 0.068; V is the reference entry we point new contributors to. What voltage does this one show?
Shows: 32; V
